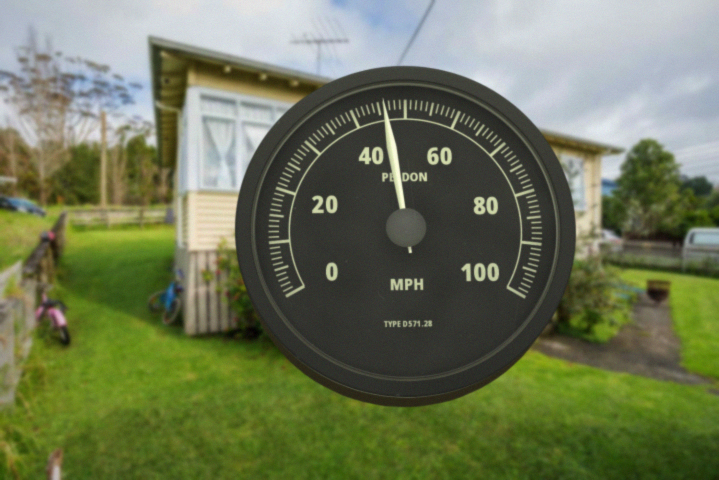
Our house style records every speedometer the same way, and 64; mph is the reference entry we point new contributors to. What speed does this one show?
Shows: 46; mph
